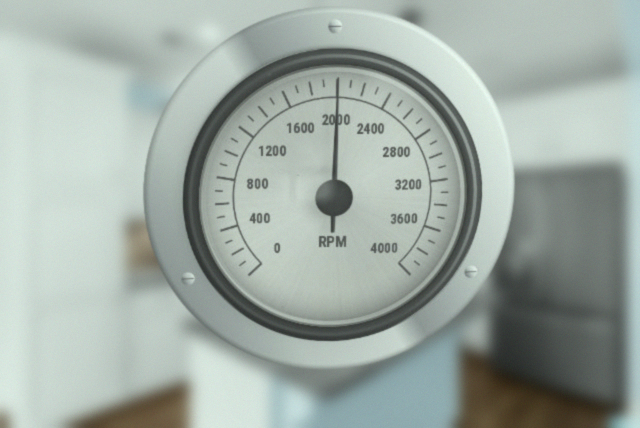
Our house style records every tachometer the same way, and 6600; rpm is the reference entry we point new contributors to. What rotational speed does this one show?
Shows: 2000; rpm
